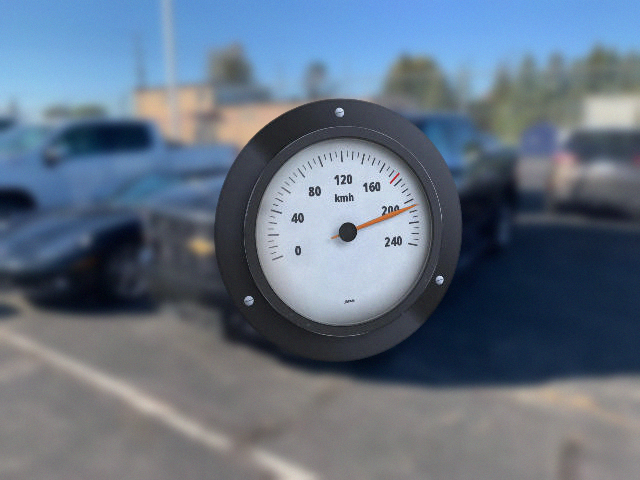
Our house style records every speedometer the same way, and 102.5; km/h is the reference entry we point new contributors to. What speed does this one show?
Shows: 205; km/h
